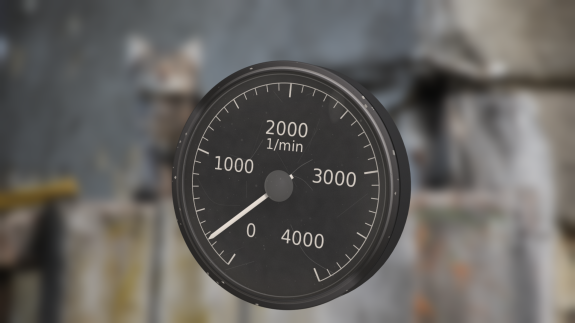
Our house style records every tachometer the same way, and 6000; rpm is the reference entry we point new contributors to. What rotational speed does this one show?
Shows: 250; rpm
